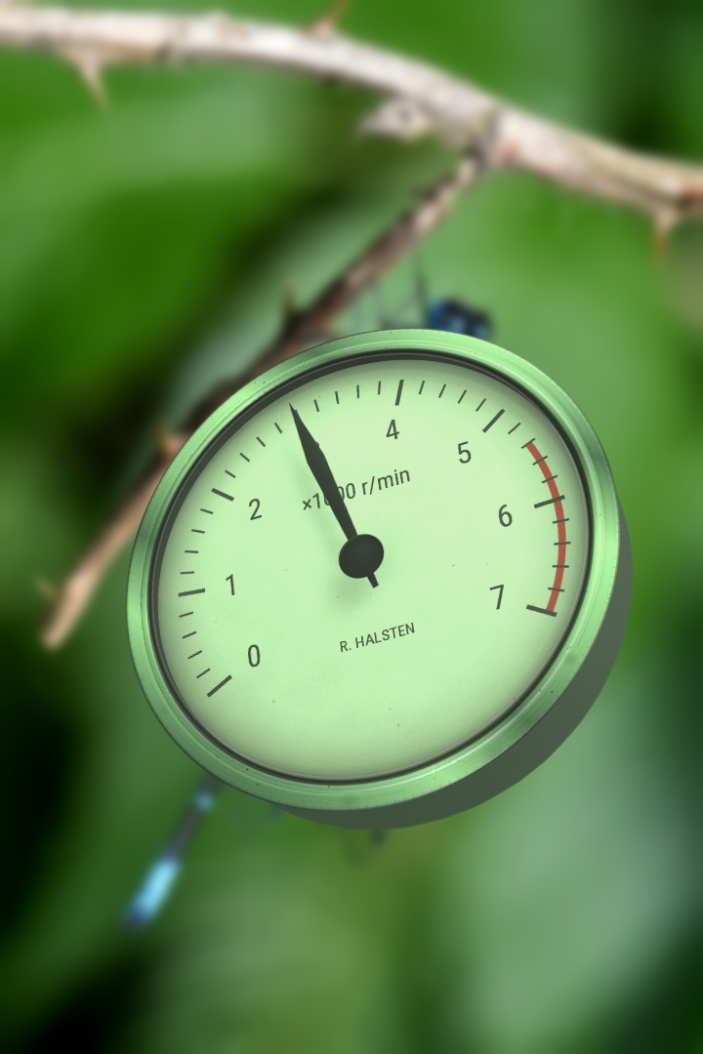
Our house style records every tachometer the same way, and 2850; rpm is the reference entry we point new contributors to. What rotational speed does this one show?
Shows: 3000; rpm
